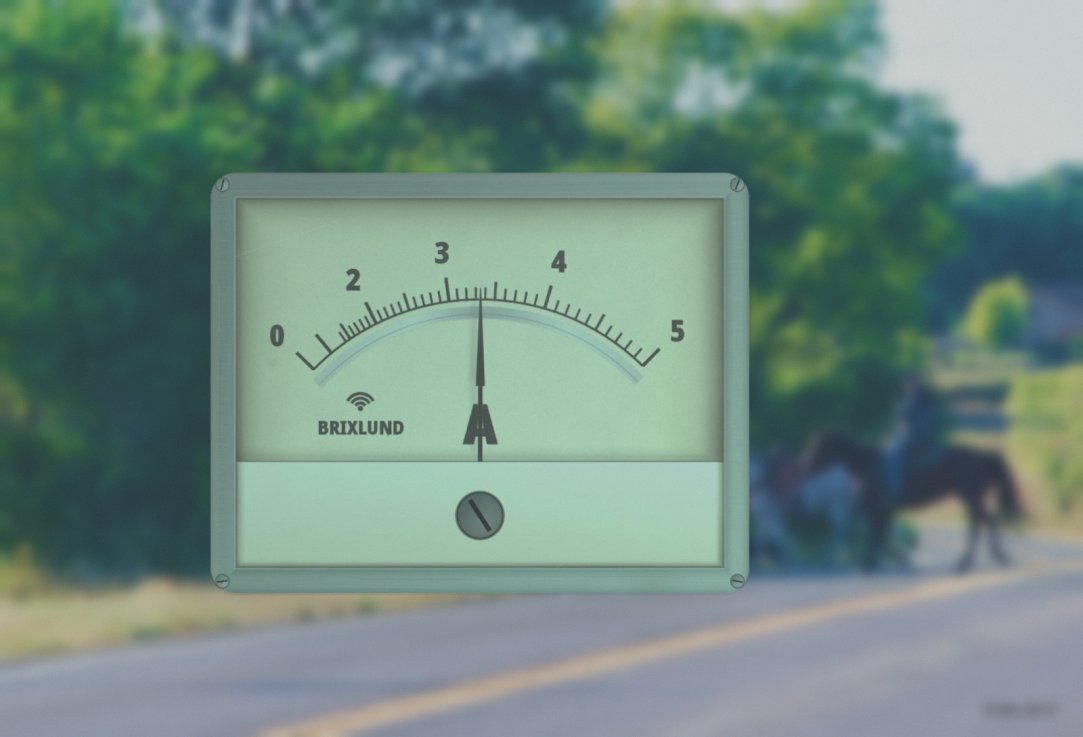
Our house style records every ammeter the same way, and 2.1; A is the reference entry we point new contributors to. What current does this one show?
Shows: 3.35; A
